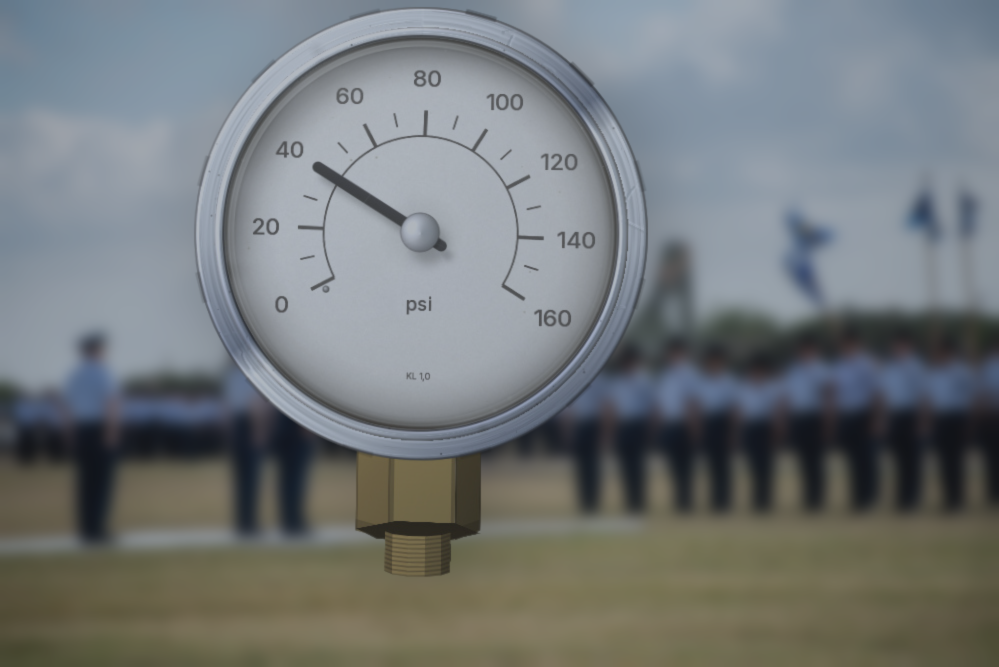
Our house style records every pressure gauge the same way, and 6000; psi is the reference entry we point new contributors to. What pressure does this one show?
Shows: 40; psi
